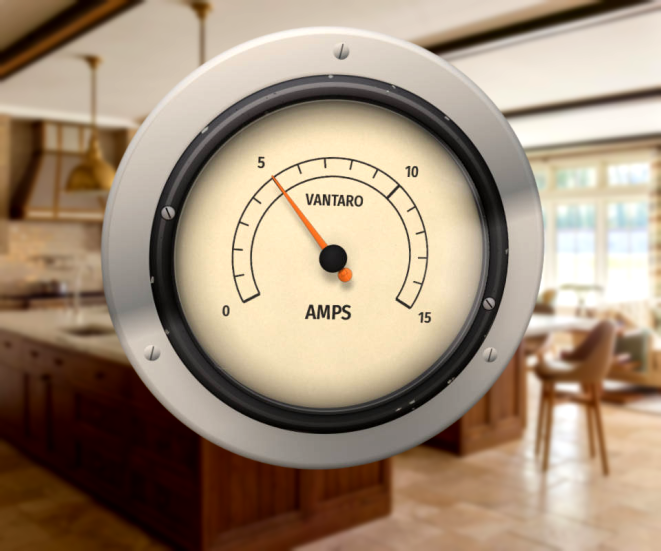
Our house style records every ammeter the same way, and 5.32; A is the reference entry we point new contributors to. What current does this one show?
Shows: 5; A
